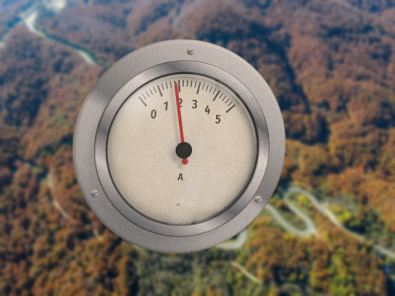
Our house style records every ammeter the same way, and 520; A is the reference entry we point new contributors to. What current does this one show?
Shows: 1.8; A
